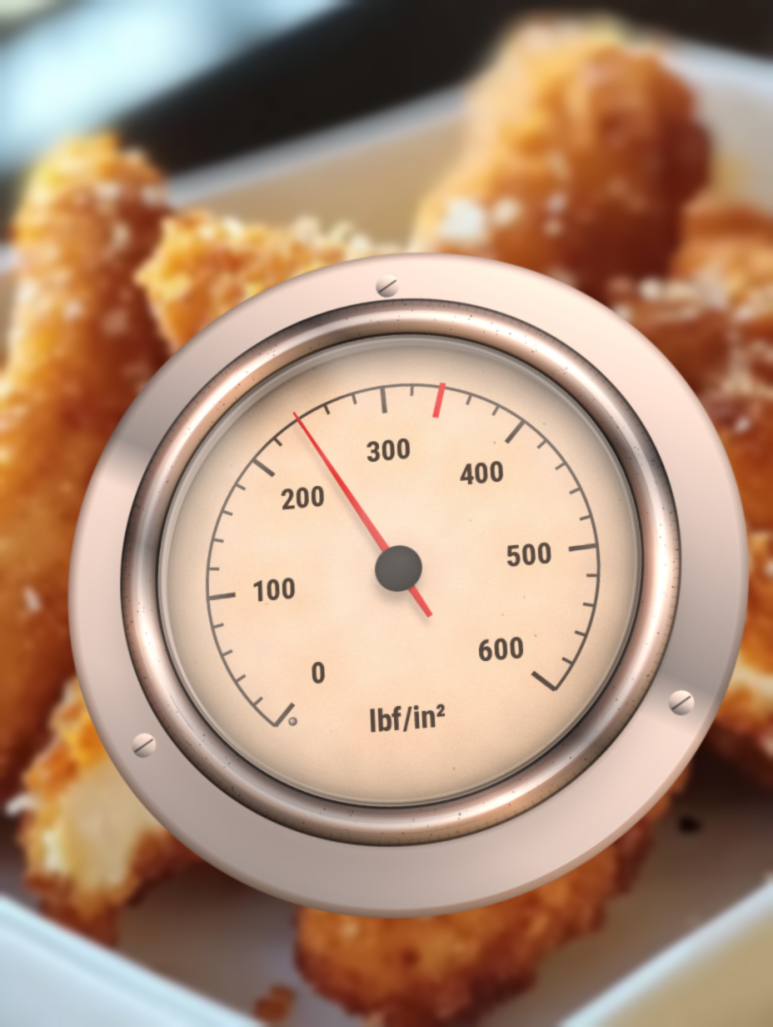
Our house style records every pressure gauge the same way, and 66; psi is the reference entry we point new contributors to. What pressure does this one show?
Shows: 240; psi
